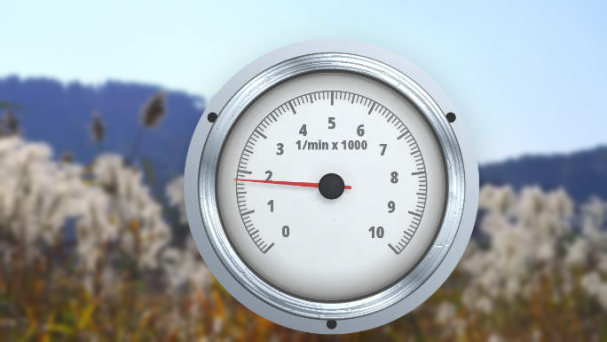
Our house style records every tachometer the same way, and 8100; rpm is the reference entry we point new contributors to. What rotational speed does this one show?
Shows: 1800; rpm
